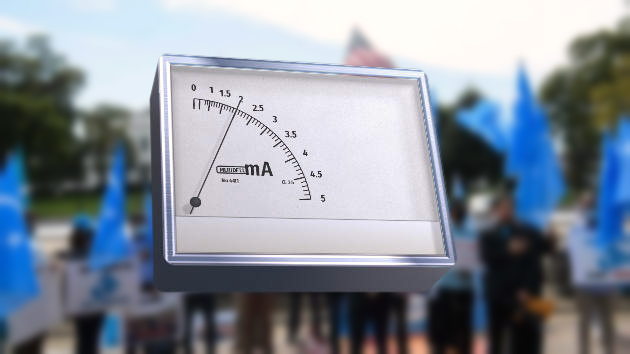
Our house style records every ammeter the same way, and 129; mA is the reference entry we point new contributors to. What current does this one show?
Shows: 2; mA
